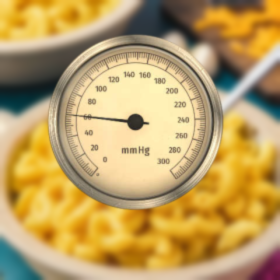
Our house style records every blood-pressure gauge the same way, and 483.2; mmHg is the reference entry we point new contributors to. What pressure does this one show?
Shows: 60; mmHg
